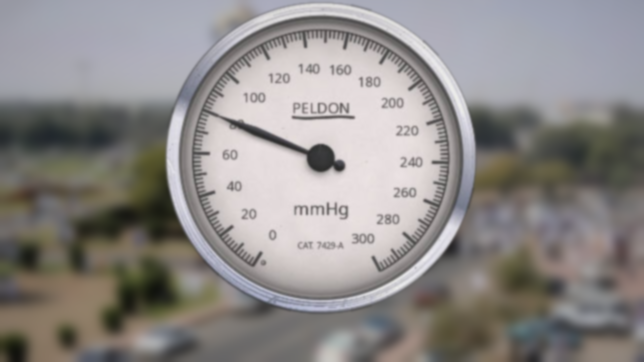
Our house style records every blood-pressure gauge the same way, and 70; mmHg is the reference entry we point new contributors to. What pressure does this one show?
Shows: 80; mmHg
